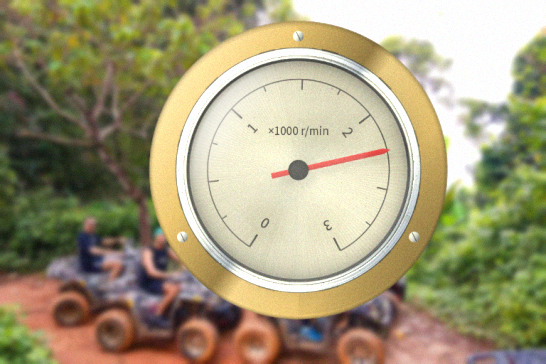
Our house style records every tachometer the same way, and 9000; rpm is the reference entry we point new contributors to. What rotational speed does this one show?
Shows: 2250; rpm
